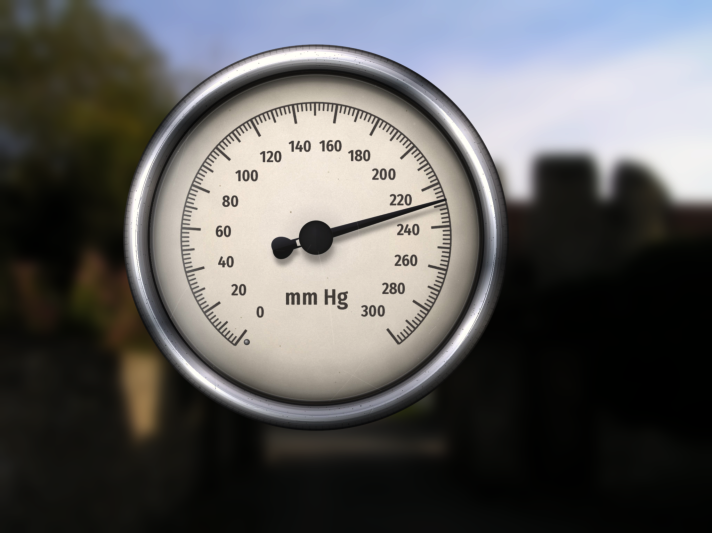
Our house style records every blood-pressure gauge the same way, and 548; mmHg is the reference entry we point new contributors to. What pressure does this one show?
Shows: 228; mmHg
